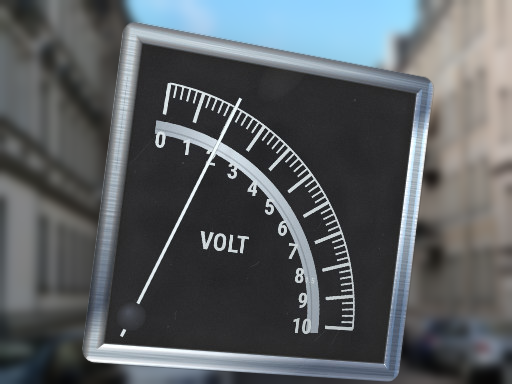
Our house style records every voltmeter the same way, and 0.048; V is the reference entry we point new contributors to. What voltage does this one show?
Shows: 2; V
